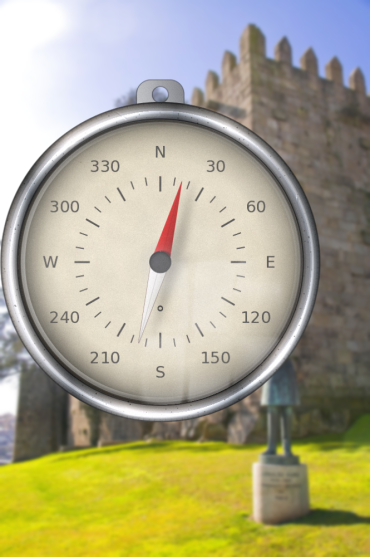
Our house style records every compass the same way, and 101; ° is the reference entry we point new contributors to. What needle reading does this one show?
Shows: 15; °
